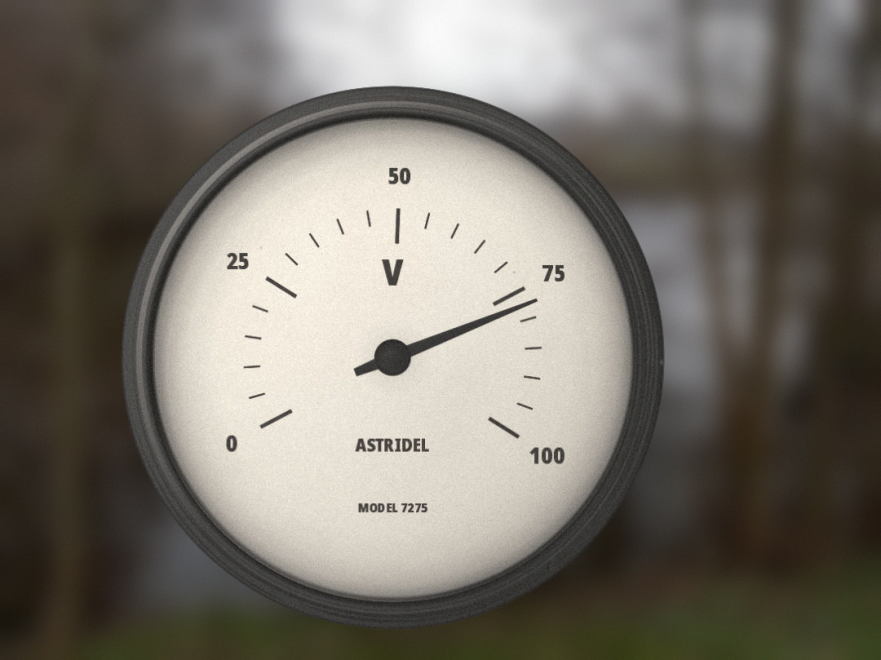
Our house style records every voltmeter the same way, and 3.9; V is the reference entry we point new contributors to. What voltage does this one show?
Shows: 77.5; V
